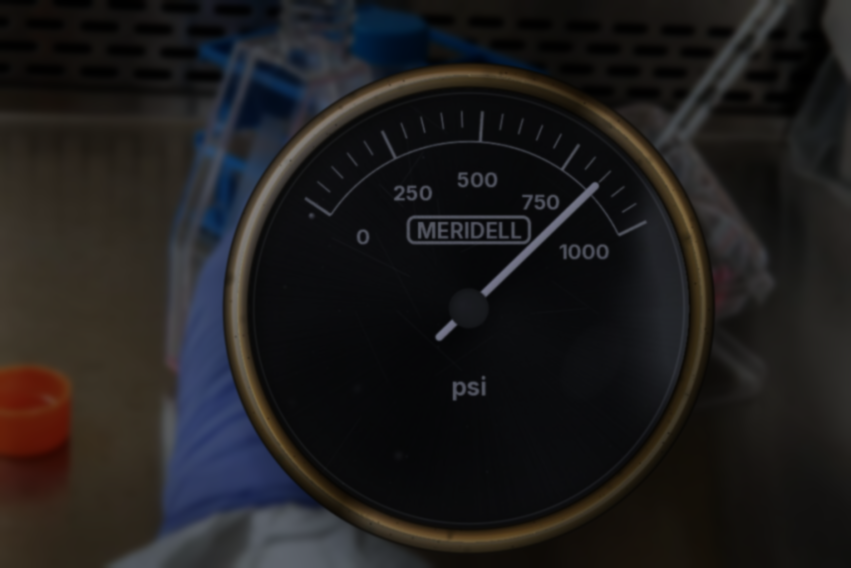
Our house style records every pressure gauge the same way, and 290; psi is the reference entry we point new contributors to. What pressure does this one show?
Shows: 850; psi
